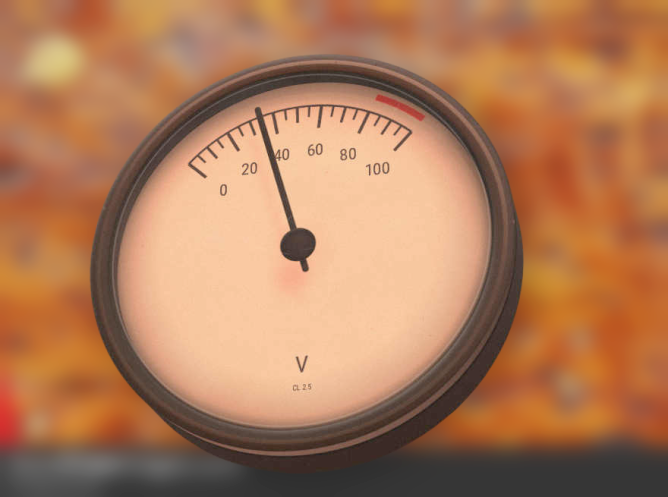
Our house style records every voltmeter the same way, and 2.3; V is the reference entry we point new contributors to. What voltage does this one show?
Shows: 35; V
